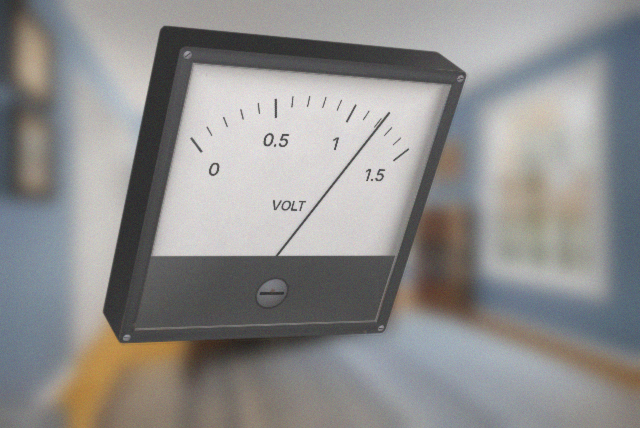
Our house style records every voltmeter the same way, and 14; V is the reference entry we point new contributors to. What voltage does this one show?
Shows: 1.2; V
